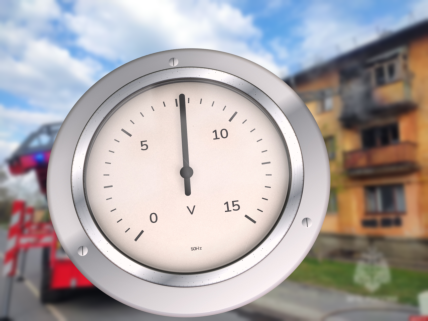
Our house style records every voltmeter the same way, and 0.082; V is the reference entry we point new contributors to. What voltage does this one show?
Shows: 7.75; V
